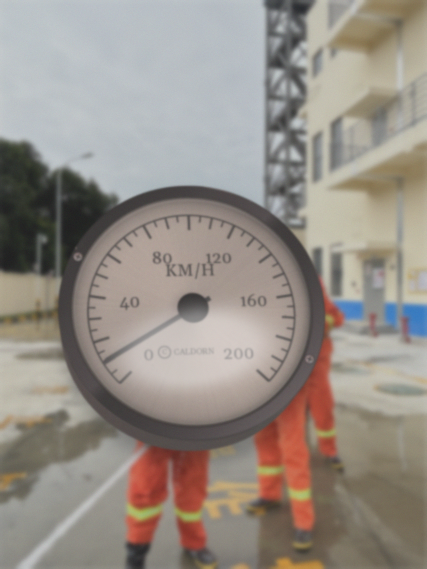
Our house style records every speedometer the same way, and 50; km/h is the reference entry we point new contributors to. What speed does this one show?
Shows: 10; km/h
